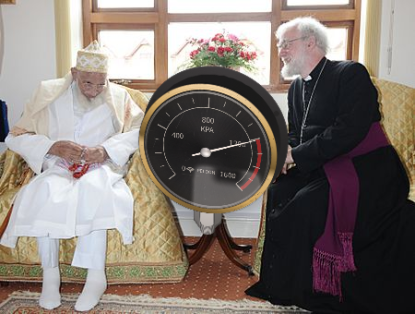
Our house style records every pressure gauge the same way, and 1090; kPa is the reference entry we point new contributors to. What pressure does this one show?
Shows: 1200; kPa
